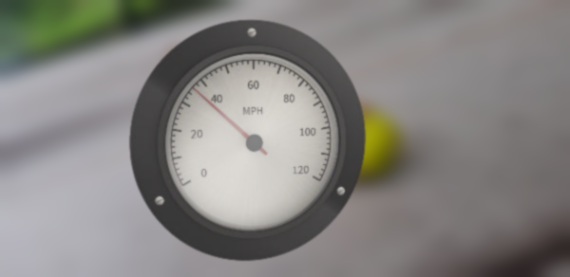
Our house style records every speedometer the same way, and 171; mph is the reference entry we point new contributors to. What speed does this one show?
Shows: 36; mph
